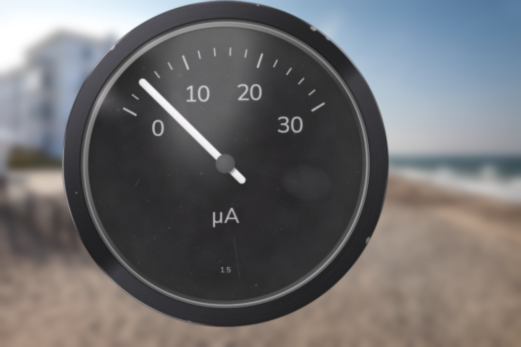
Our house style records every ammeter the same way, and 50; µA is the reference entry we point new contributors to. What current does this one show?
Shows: 4; µA
